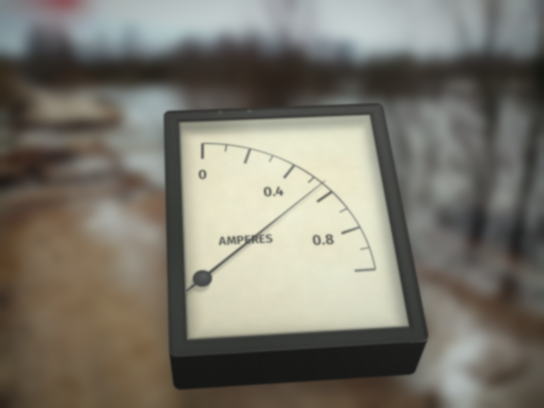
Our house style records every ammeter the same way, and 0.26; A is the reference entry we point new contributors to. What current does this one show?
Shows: 0.55; A
